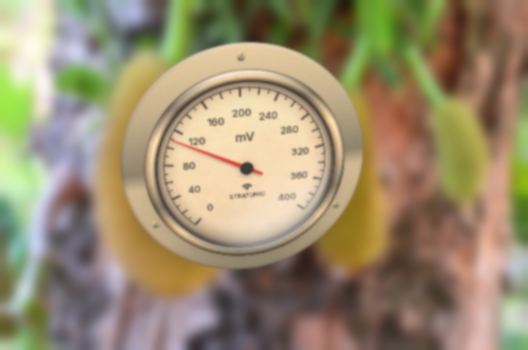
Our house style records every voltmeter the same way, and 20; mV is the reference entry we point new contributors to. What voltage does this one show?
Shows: 110; mV
